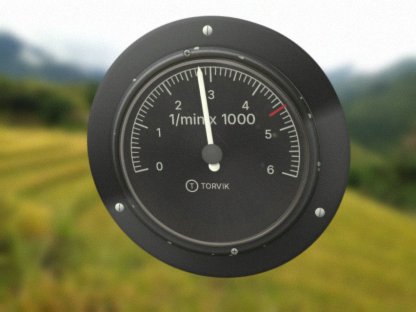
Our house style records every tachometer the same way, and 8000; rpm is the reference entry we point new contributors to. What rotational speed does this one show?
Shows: 2800; rpm
